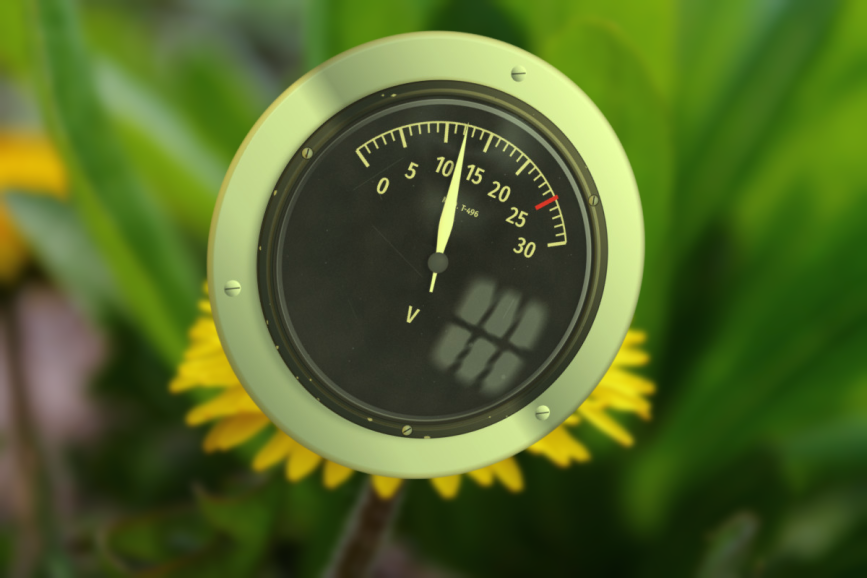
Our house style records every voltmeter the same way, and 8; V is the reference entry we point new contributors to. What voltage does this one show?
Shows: 12; V
